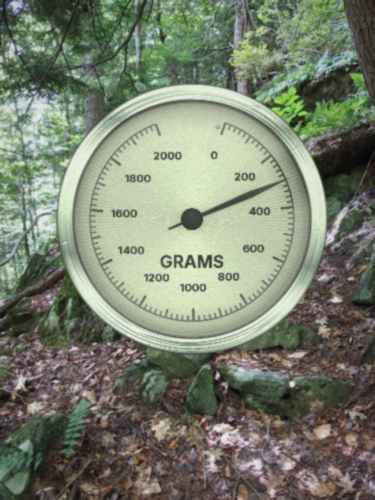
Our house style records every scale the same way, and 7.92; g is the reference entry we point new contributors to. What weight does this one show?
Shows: 300; g
